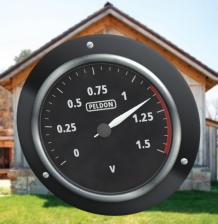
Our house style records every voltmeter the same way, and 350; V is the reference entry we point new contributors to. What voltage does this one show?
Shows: 1.15; V
